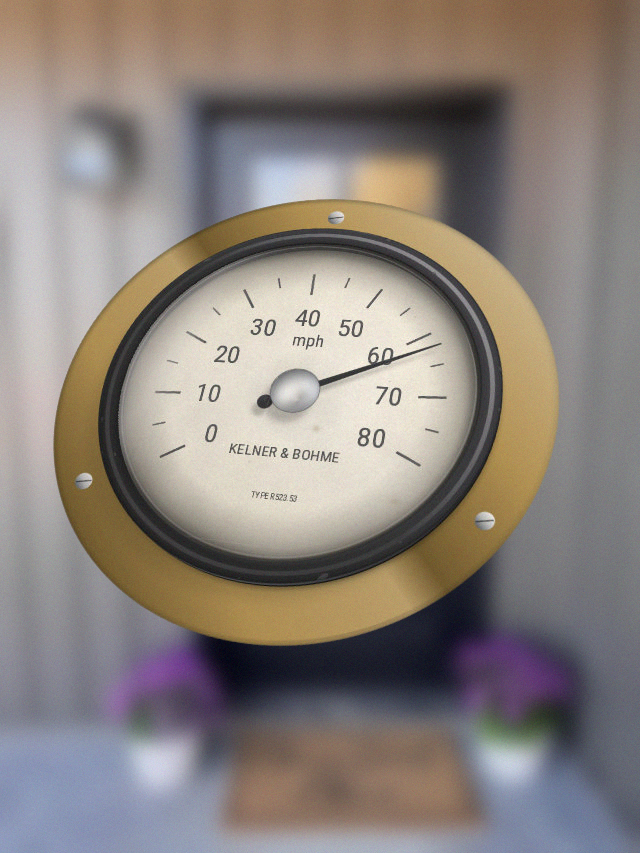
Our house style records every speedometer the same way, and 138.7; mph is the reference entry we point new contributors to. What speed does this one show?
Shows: 62.5; mph
